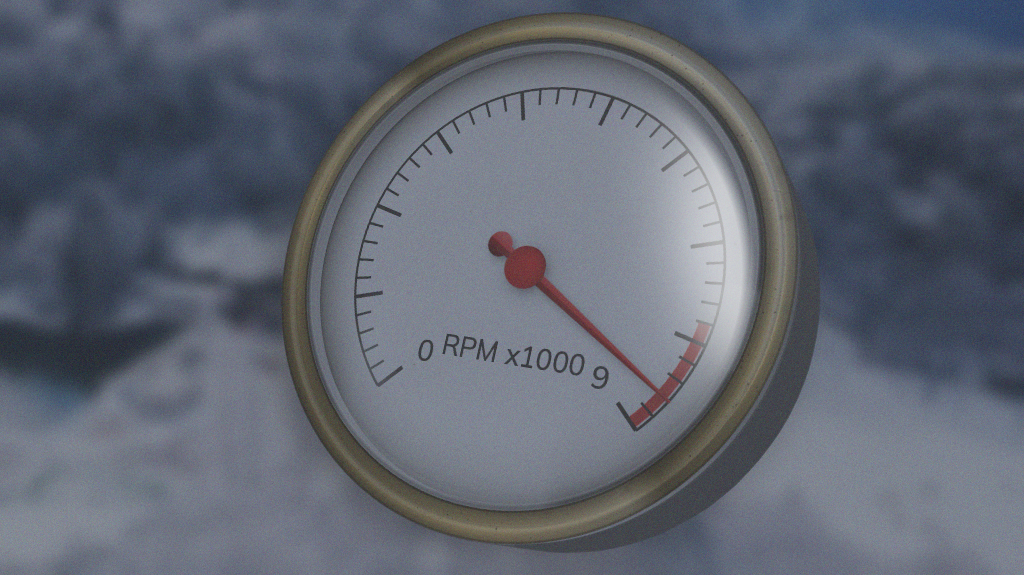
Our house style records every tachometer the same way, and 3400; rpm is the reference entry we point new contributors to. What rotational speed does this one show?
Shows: 8600; rpm
